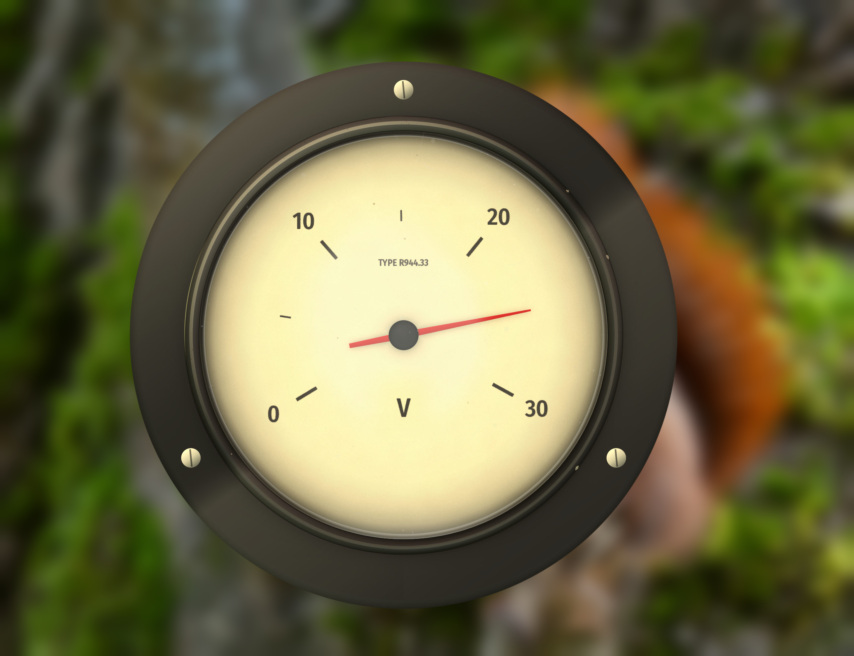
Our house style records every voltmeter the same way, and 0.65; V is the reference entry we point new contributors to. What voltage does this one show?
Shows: 25; V
